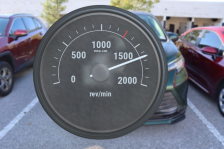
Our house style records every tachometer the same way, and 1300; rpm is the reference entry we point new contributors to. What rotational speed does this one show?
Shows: 1650; rpm
